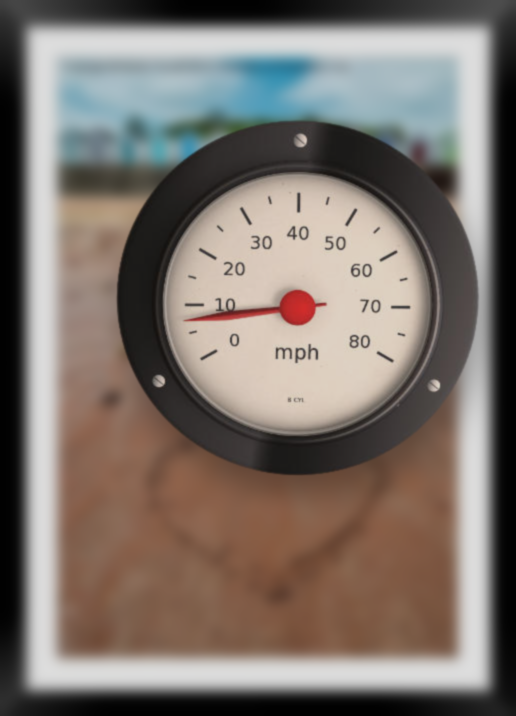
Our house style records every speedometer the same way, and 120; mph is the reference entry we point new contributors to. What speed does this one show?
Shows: 7.5; mph
